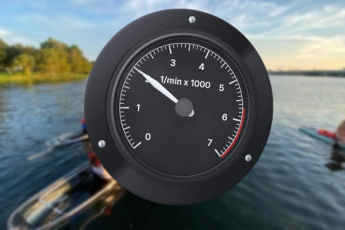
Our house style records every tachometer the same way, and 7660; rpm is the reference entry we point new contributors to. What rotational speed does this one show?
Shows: 2000; rpm
